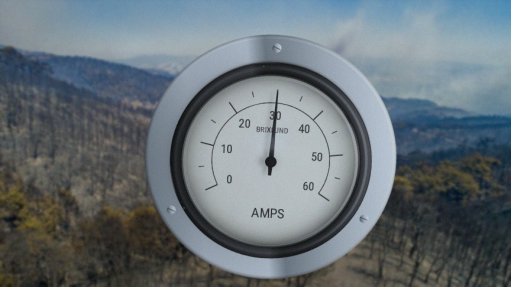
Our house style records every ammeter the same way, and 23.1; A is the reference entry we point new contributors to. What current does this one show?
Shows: 30; A
